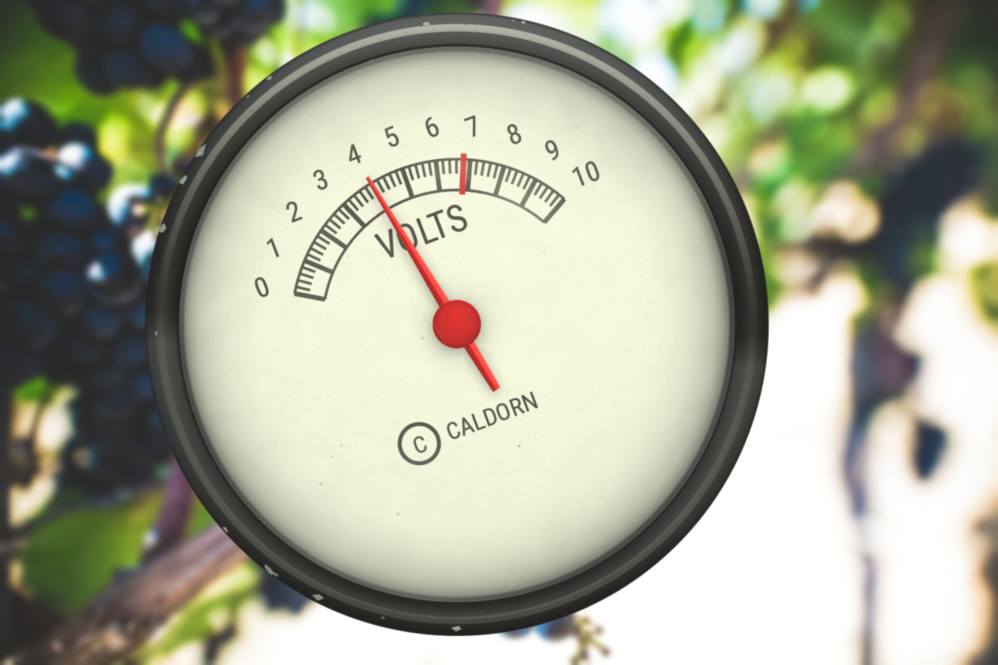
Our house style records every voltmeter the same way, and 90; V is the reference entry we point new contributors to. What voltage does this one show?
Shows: 4; V
